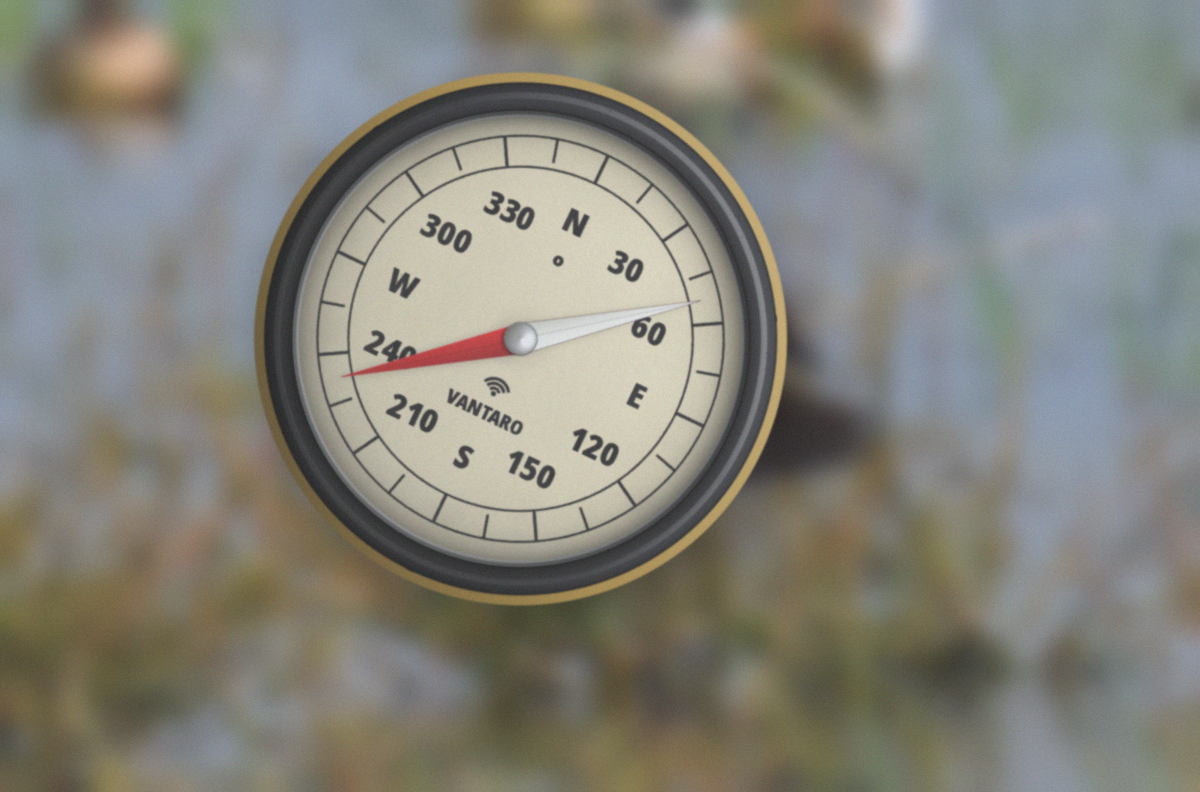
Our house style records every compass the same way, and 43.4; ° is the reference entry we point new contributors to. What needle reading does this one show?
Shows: 232.5; °
